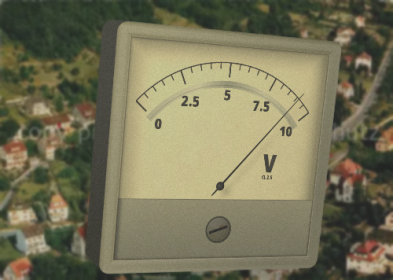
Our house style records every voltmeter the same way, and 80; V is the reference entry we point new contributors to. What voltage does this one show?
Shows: 9; V
